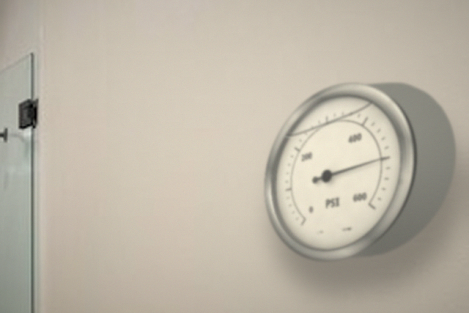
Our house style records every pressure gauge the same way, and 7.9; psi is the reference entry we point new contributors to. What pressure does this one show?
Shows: 500; psi
